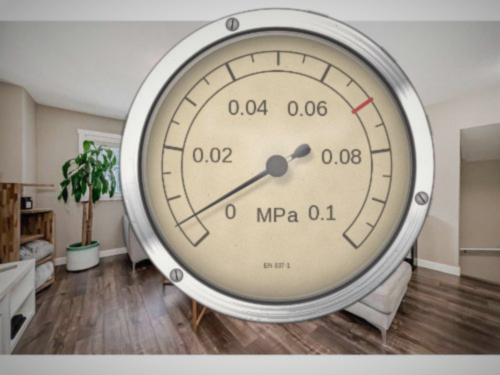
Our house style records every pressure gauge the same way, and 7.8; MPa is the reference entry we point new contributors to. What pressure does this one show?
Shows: 0.005; MPa
